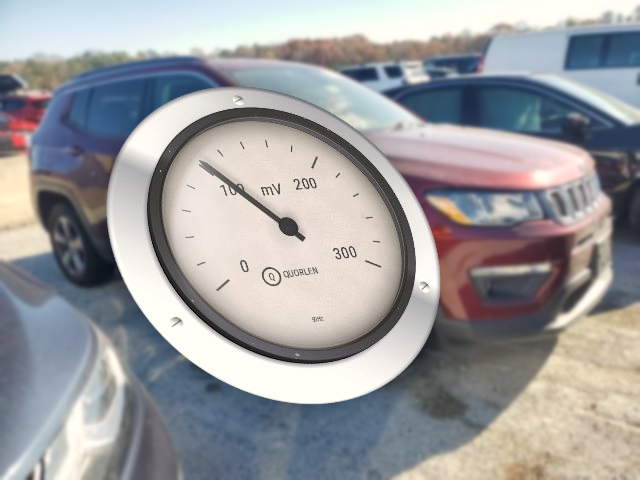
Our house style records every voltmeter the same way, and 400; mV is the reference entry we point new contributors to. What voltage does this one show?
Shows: 100; mV
